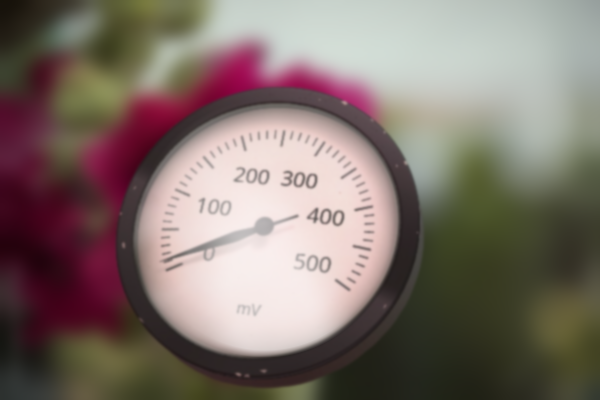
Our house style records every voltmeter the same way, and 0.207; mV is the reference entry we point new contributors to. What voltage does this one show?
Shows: 10; mV
